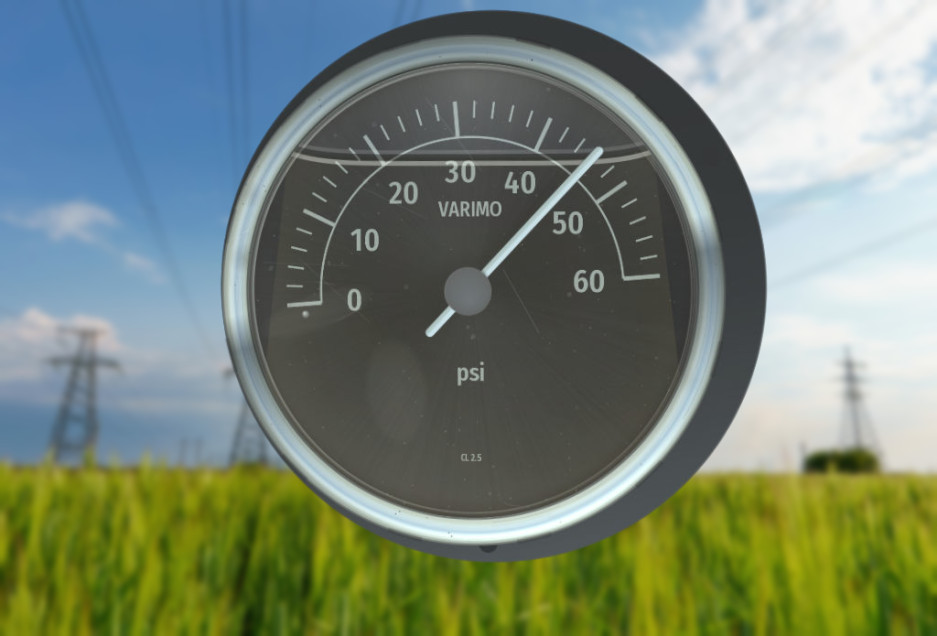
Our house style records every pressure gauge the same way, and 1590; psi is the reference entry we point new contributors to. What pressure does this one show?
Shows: 46; psi
